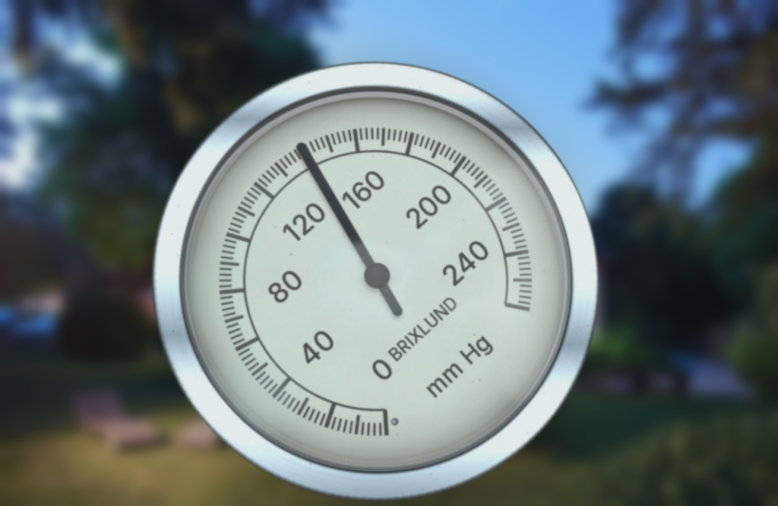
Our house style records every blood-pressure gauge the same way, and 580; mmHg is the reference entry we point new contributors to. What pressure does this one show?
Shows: 140; mmHg
